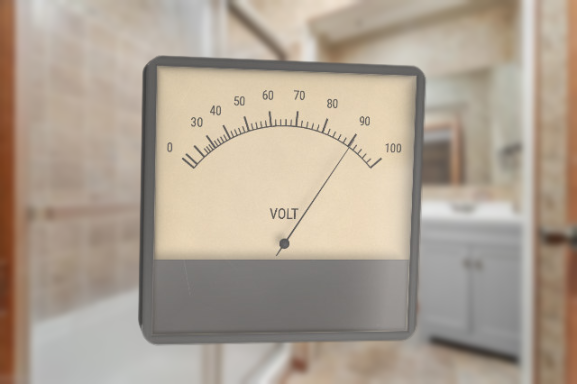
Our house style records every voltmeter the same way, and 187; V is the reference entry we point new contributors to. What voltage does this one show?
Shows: 90; V
